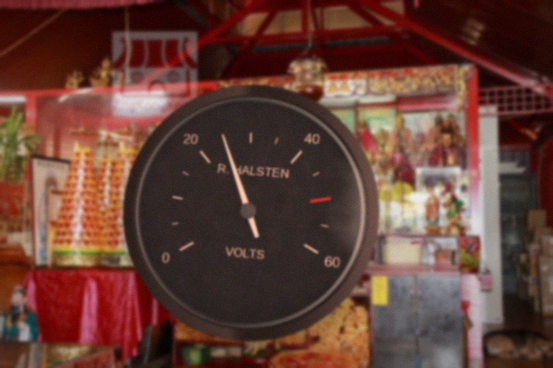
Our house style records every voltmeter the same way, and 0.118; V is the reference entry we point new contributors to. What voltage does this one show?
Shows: 25; V
